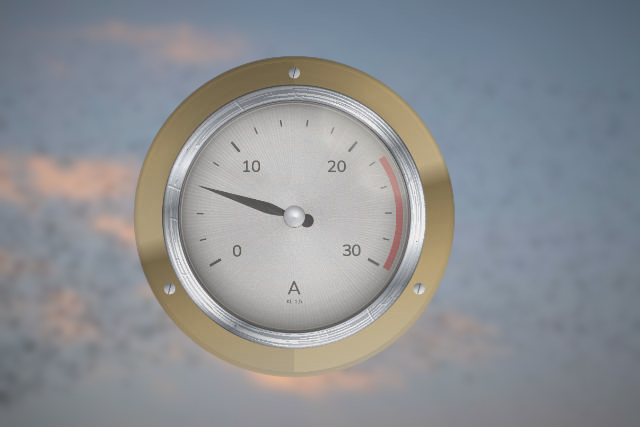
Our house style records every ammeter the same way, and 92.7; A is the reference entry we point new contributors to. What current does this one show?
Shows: 6; A
